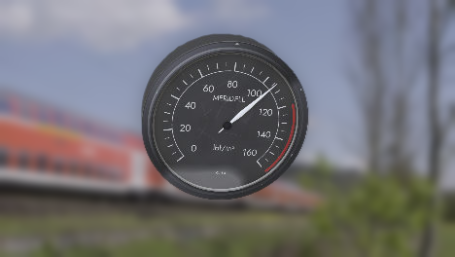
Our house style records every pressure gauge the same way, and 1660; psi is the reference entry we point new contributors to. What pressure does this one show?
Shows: 105; psi
